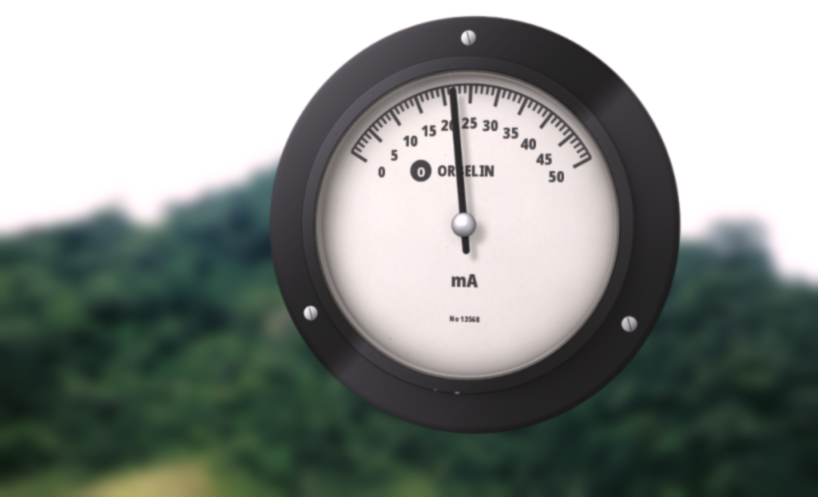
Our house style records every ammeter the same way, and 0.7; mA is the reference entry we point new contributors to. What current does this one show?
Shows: 22; mA
